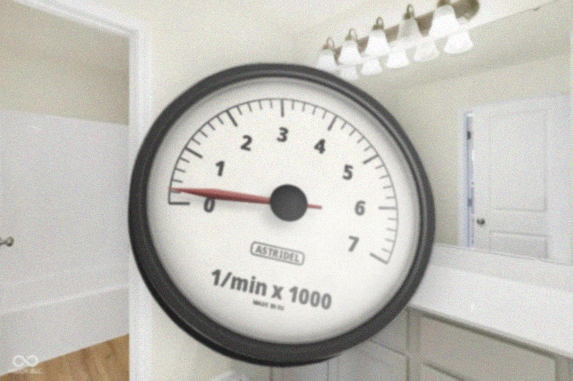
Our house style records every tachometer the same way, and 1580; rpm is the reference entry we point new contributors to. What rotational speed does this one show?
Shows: 200; rpm
